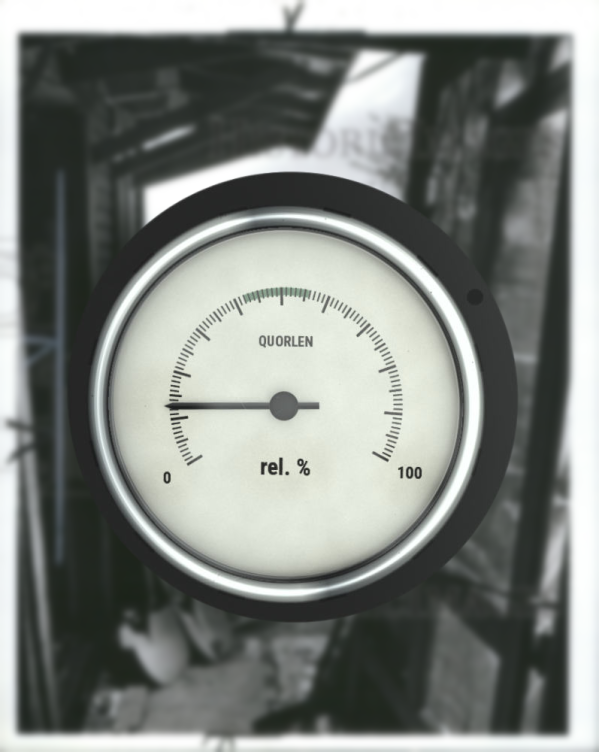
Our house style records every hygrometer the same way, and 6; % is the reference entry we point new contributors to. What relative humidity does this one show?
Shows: 13; %
